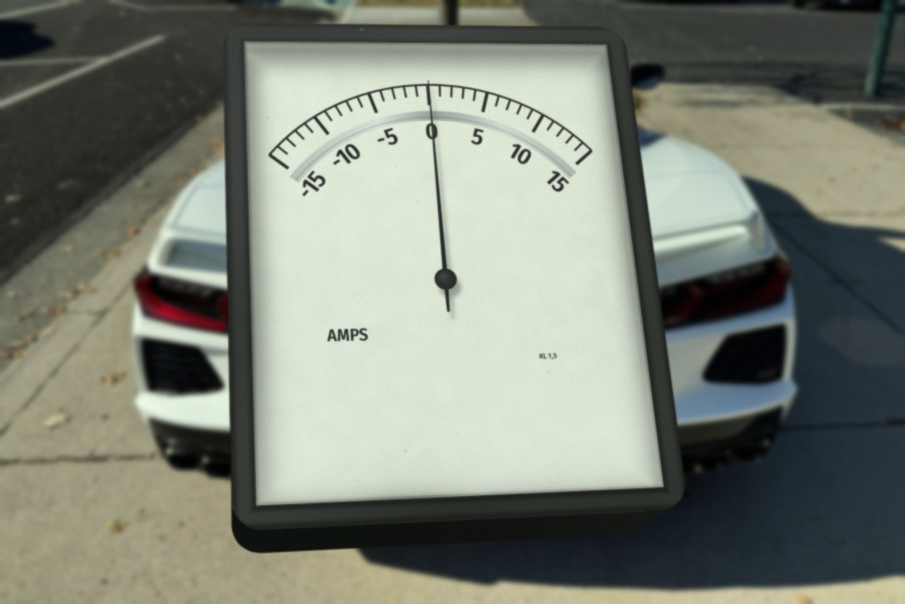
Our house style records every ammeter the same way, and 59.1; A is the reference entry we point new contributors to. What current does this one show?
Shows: 0; A
